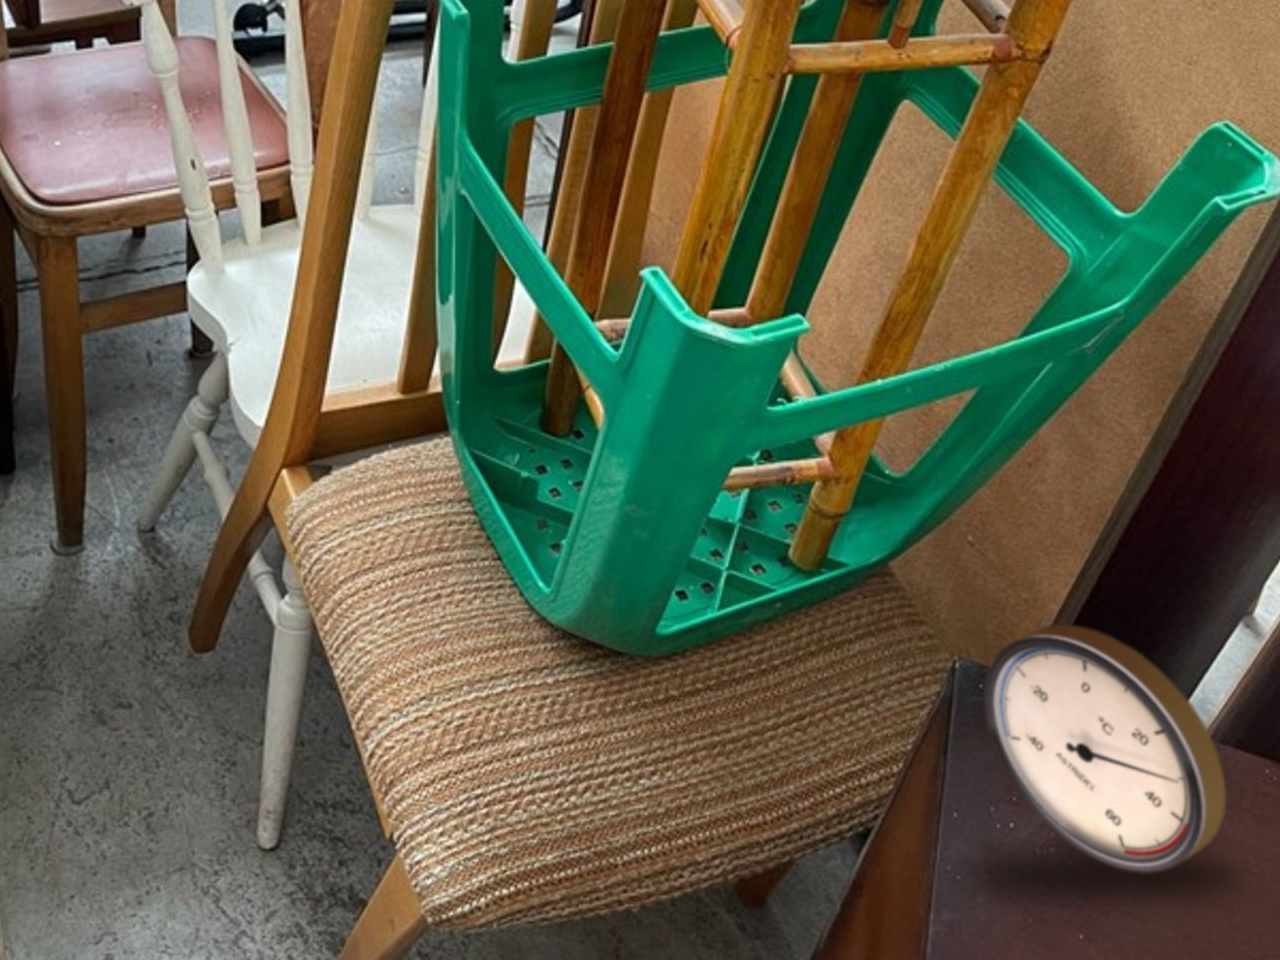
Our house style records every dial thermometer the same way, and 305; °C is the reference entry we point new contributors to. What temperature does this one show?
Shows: 30; °C
